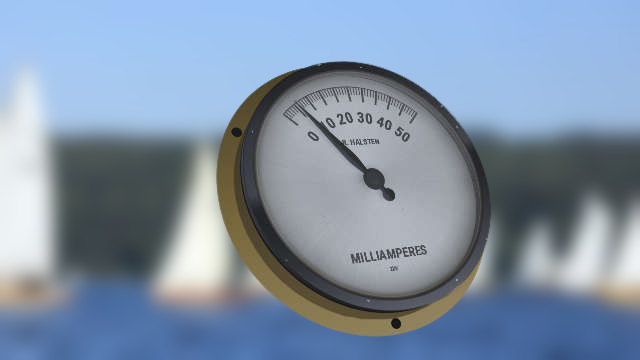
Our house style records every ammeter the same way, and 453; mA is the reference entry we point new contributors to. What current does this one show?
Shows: 5; mA
